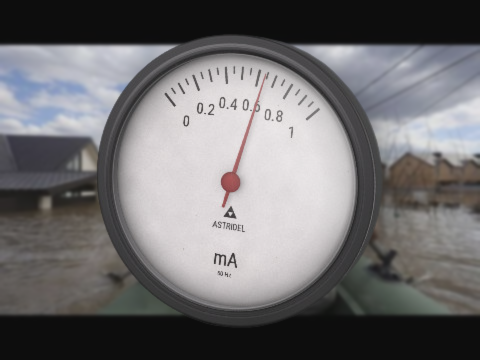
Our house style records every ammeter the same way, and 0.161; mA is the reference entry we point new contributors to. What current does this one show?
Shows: 0.65; mA
